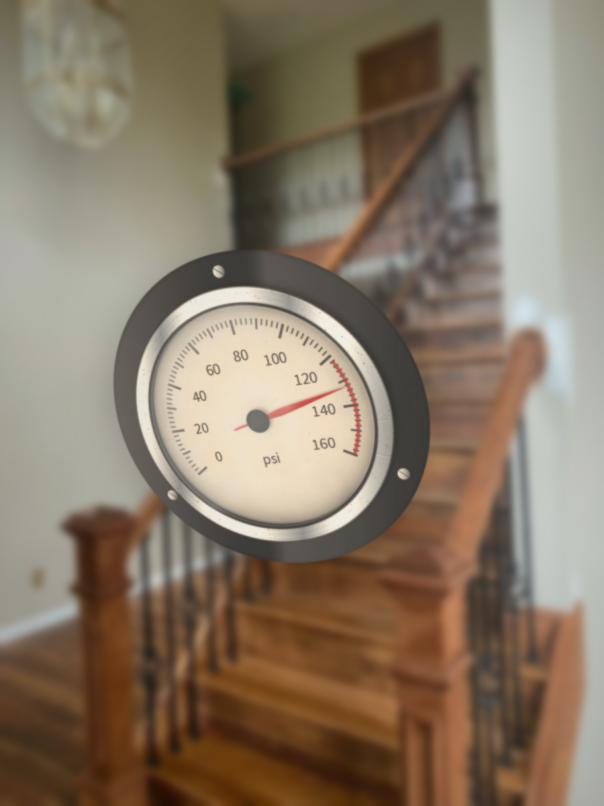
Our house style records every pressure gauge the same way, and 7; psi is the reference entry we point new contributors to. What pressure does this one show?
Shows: 132; psi
